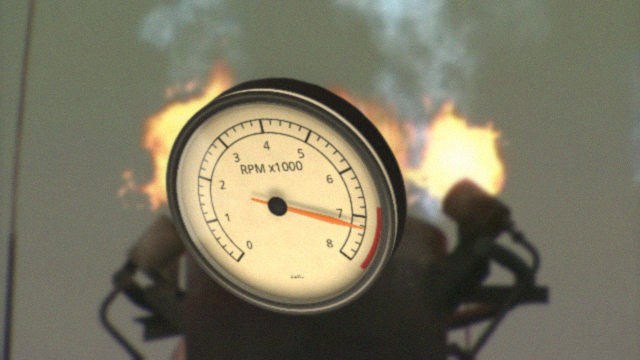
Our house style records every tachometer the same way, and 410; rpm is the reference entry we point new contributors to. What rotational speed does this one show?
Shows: 7200; rpm
